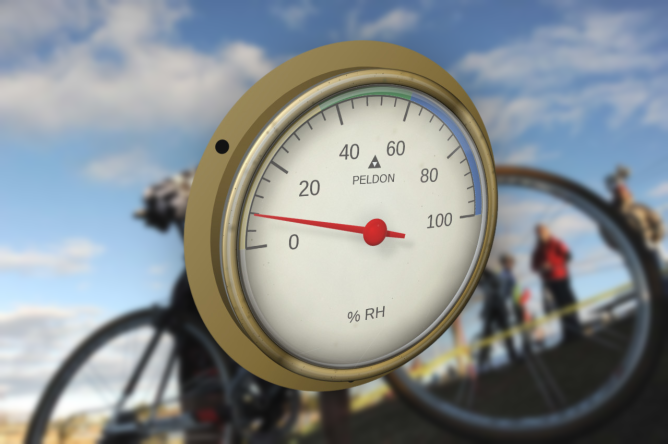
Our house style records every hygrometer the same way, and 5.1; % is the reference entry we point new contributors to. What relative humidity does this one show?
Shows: 8; %
